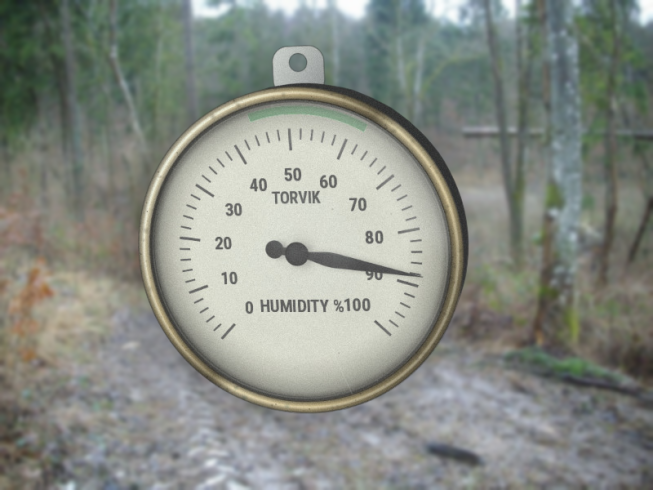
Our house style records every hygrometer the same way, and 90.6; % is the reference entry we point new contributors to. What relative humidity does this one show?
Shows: 88; %
